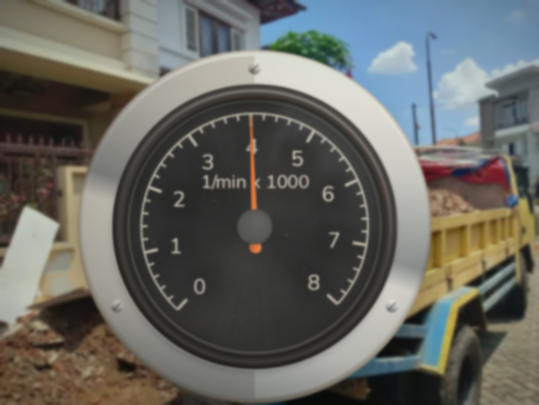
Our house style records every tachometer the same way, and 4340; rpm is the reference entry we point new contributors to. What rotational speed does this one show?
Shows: 4000; rpm
